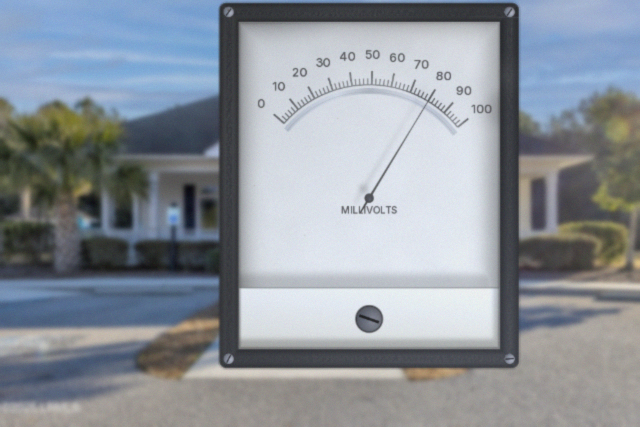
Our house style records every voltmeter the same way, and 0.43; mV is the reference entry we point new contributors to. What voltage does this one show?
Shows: 80; mV
